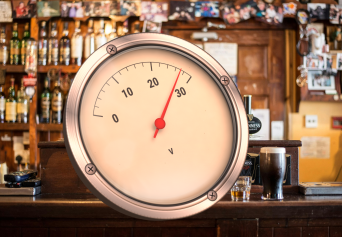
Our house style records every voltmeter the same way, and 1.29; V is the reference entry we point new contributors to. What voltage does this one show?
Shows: 27; V
